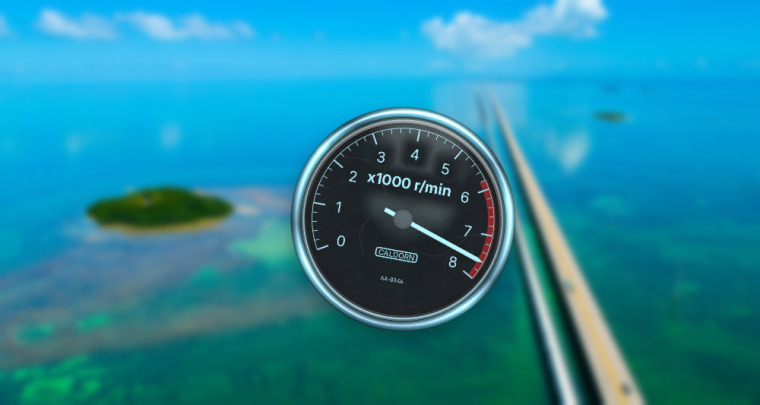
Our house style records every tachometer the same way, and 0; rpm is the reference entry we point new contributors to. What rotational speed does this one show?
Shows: 7600; rpm
